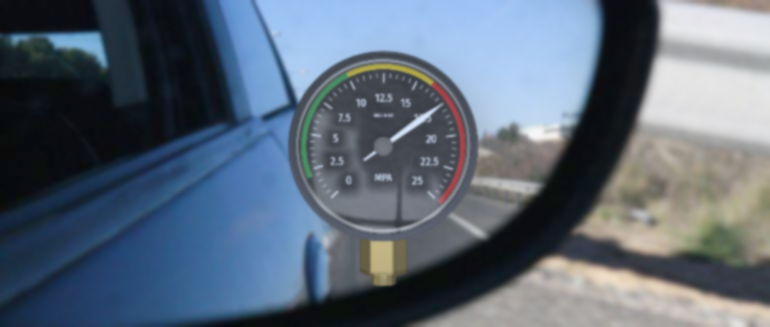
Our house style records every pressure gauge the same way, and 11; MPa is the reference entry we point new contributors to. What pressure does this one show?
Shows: 17.5; MPa
